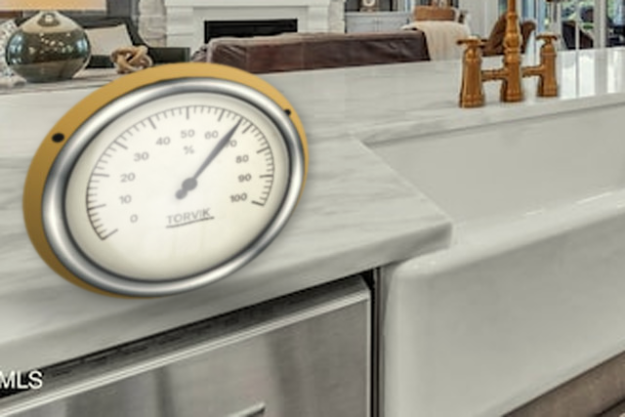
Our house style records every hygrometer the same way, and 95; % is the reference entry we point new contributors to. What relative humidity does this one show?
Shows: 66; %
